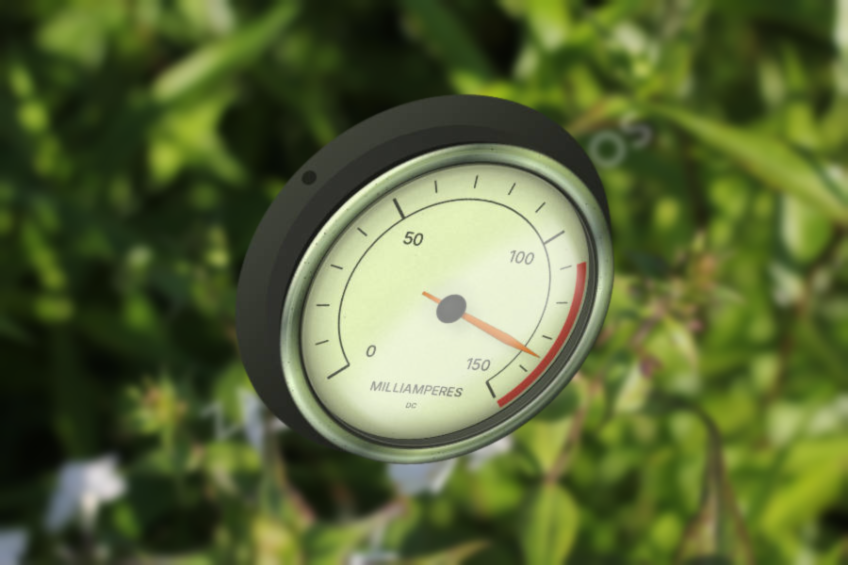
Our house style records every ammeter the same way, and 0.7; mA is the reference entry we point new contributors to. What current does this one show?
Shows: 135; mA
